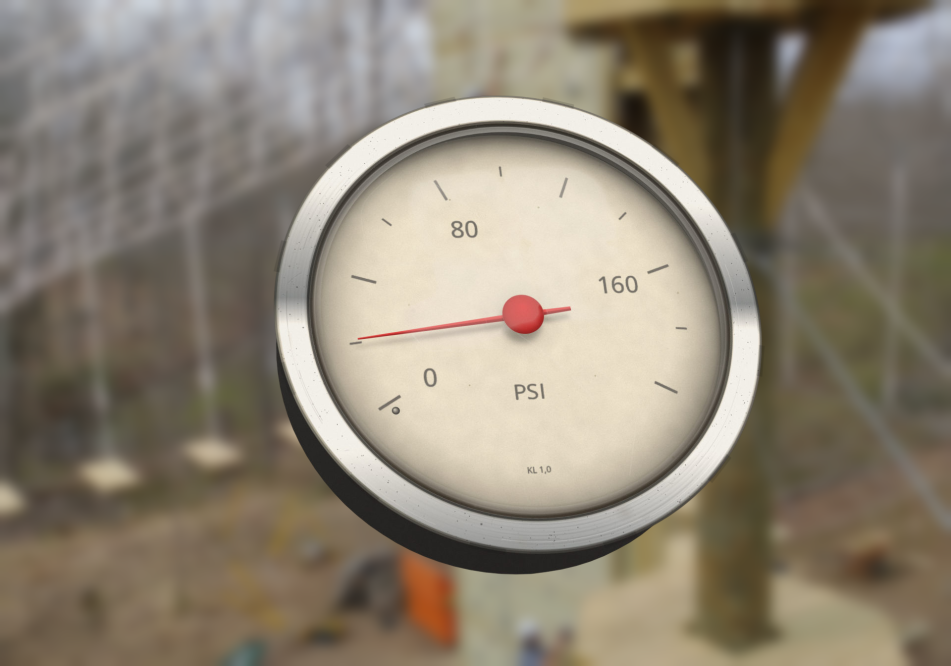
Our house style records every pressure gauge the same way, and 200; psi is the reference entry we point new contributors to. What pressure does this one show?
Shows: 20; psi
